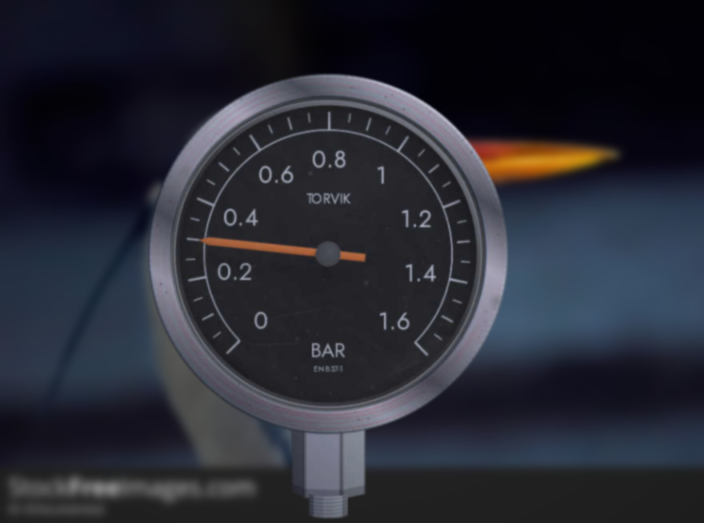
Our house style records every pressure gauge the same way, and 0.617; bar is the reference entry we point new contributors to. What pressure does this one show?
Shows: 0.3; bar
